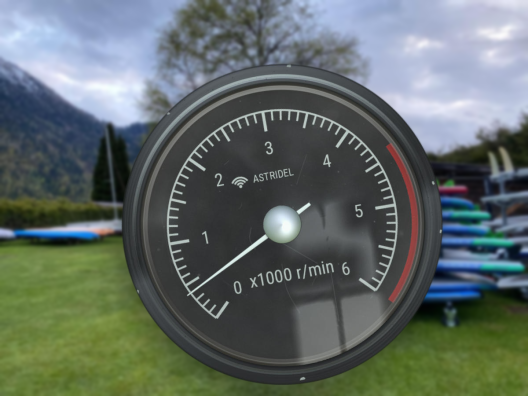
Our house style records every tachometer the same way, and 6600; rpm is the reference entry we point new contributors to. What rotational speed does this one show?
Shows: 400; rpm
